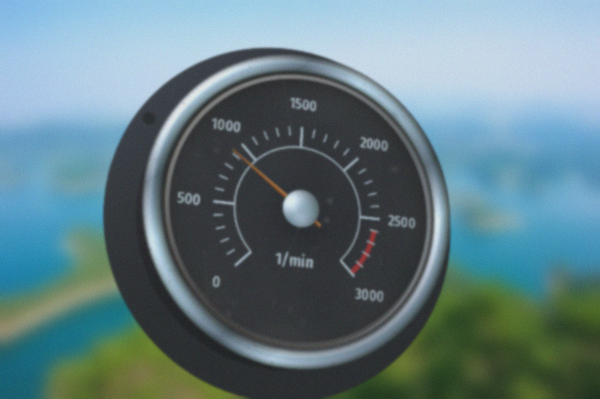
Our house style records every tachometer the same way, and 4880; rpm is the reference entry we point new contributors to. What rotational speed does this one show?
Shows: 900; rpm
